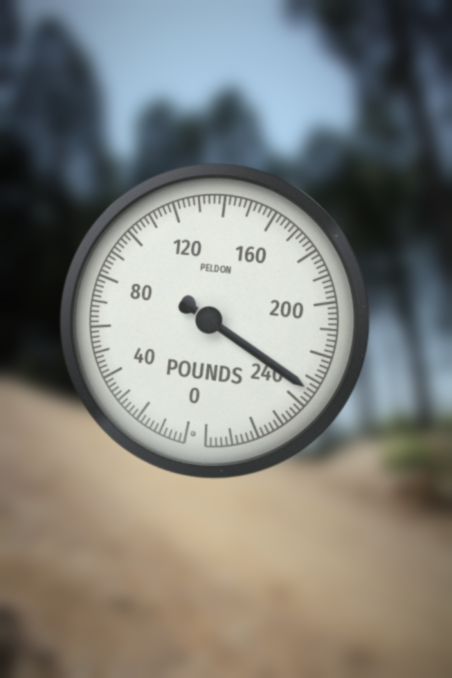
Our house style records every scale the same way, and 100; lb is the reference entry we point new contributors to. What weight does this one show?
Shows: 234; lb
